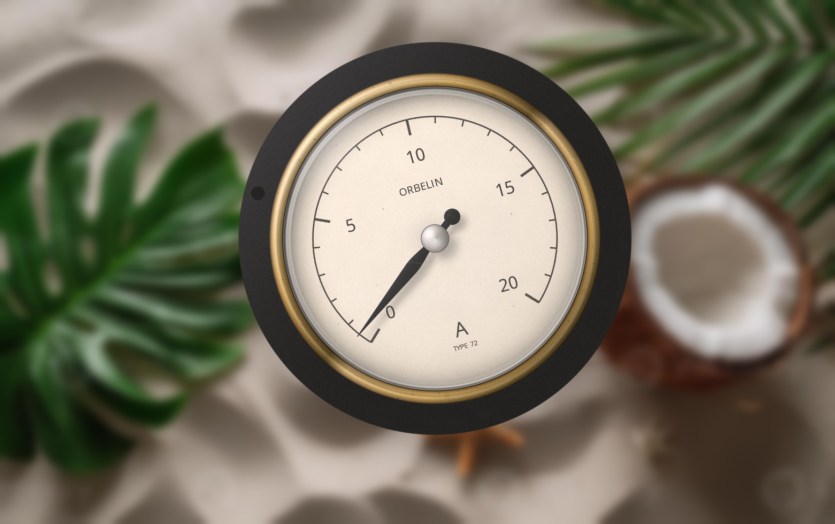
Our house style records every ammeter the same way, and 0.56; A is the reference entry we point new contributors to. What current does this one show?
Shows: 0.5; A
